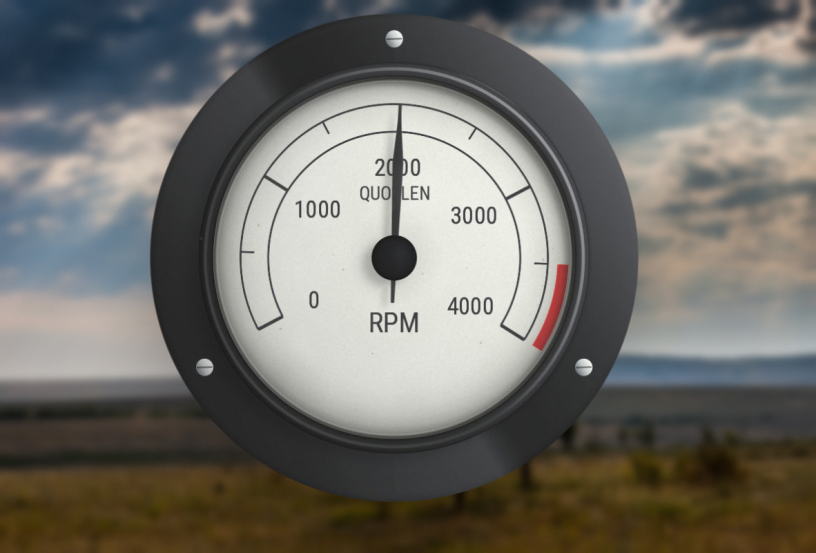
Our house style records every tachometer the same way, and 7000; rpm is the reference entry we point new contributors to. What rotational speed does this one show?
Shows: 2000; rpm
